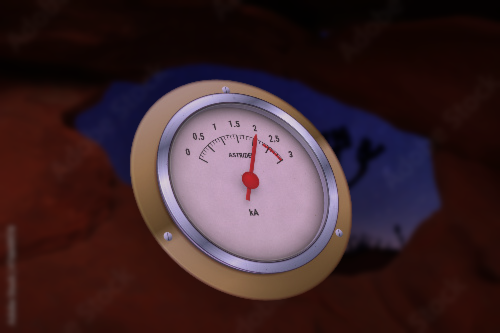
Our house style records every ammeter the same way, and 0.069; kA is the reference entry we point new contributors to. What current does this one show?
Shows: 2; kA
